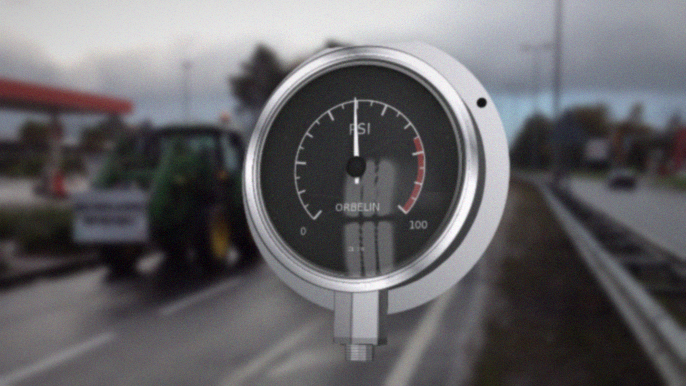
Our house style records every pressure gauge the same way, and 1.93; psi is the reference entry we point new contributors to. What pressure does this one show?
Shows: 50; psi
